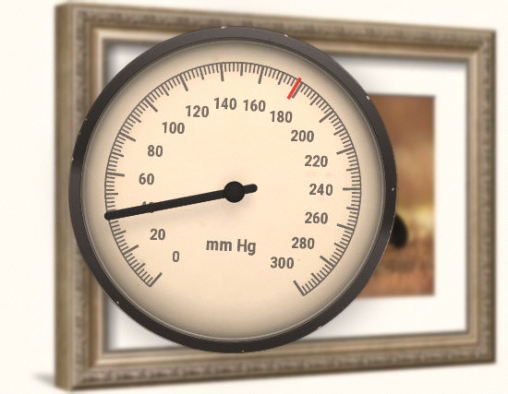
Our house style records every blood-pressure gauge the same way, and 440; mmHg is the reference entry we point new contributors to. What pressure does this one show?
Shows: 40; mmHg
